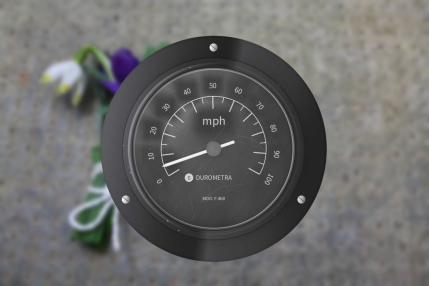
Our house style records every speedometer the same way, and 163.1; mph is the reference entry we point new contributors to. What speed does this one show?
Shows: 5; mph
